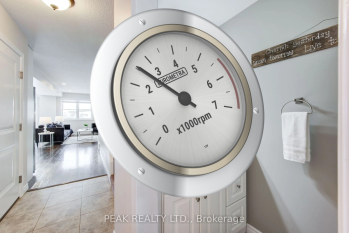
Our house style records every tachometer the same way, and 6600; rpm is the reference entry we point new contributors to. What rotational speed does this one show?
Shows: 2500; rpm
